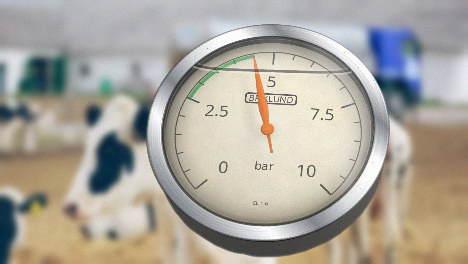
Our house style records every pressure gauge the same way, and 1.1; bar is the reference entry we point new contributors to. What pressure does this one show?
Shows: 4.5; bar
